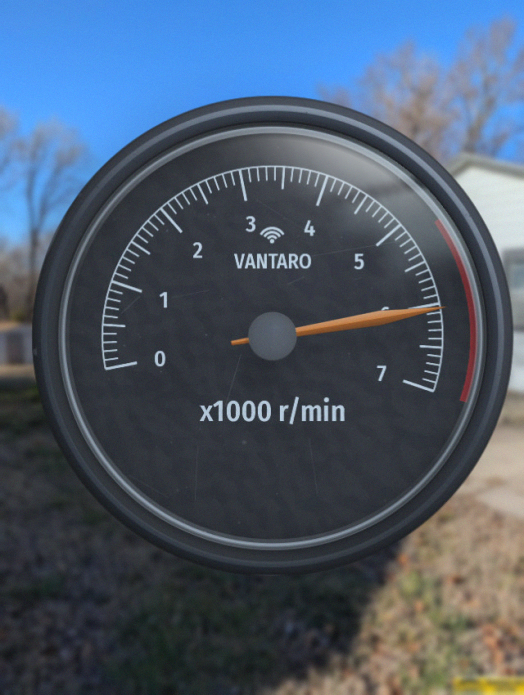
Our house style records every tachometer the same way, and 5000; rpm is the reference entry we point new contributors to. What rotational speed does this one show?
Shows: 6050; rpm
